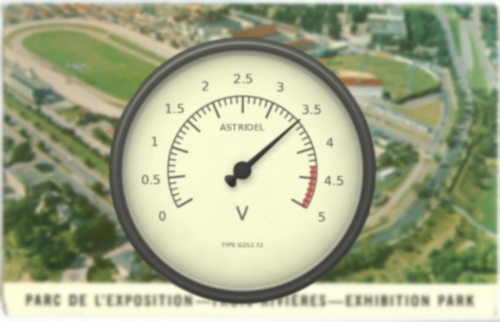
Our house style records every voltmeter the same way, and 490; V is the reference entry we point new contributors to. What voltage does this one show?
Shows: 3.5; V
